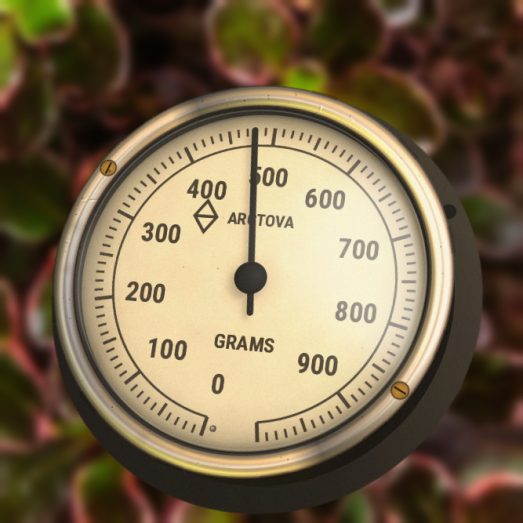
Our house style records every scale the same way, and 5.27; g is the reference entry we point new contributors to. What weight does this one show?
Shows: 480; g
